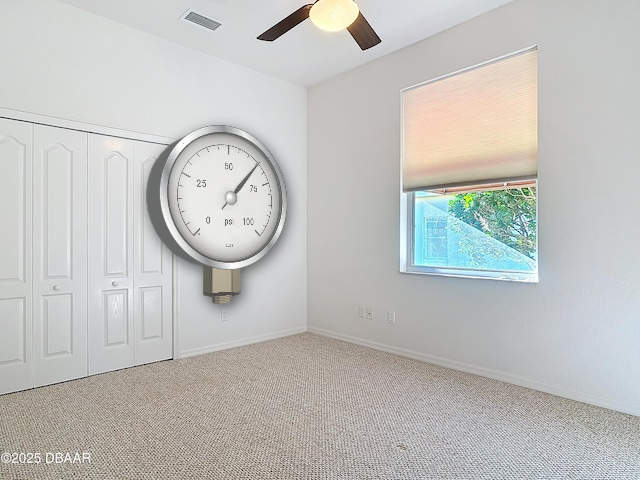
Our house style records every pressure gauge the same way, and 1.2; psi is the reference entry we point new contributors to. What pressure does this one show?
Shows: 65; psi
